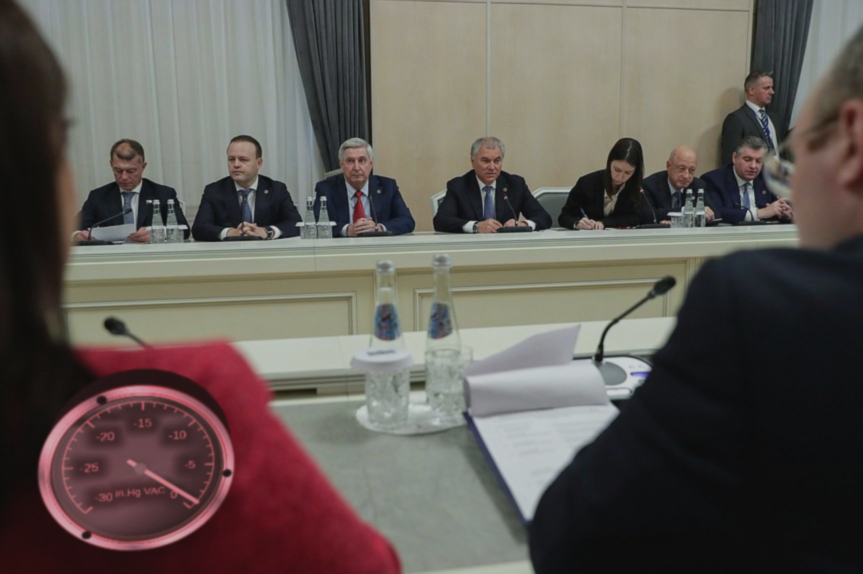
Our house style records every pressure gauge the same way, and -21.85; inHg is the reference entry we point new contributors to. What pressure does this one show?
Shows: -1; inHg
